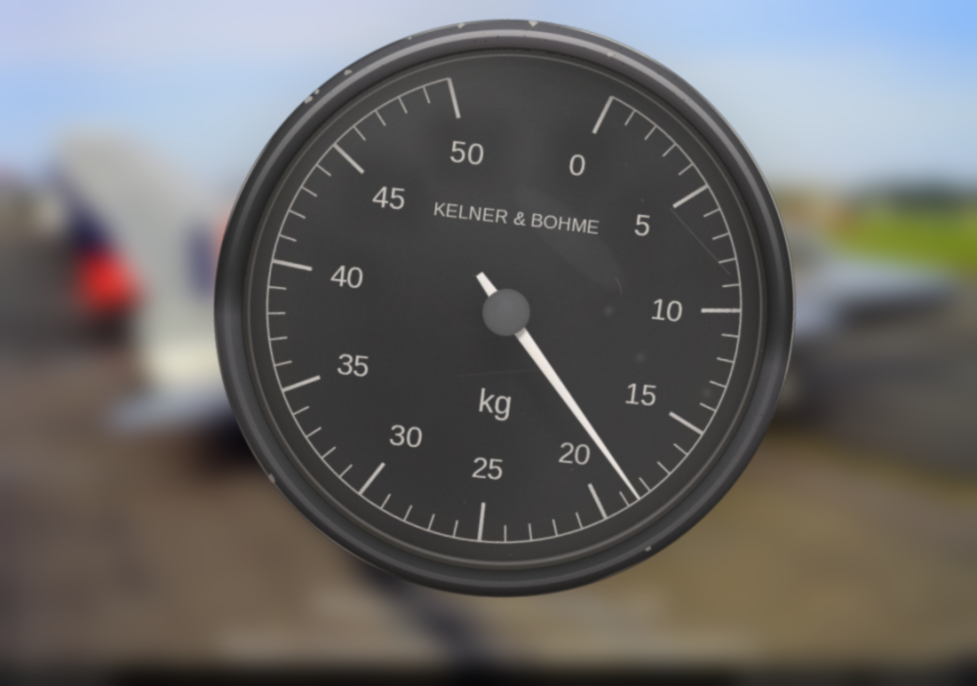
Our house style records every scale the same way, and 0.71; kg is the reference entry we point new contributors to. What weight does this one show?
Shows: 18.5; kg
